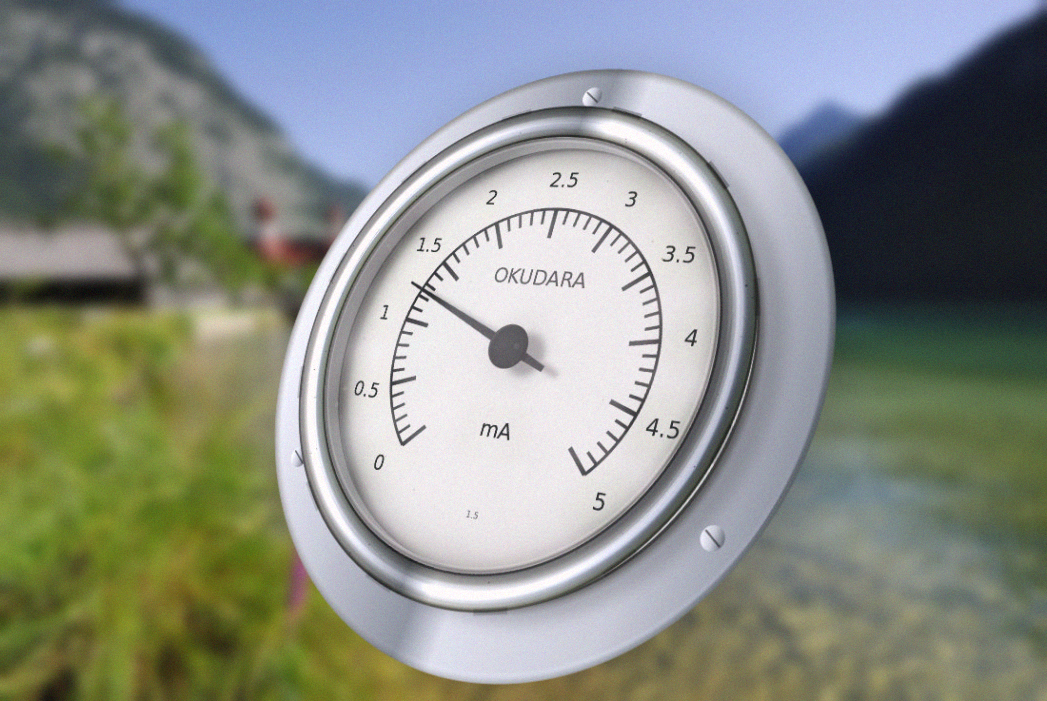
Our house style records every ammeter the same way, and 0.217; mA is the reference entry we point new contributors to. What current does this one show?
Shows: 1.25; mA
